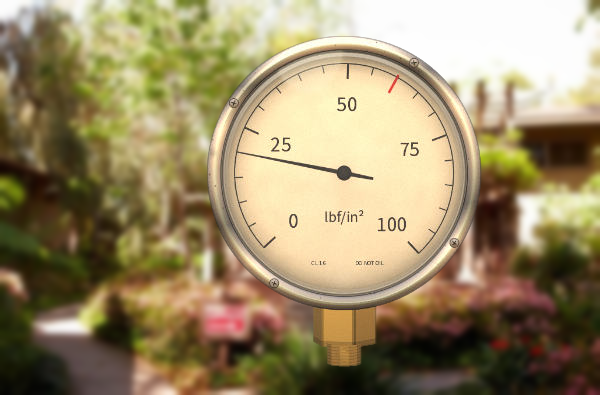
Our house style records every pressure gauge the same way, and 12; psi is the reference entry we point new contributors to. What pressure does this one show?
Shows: 20; psi
